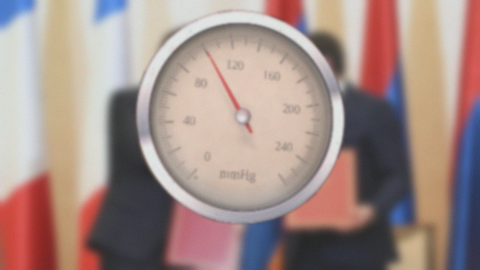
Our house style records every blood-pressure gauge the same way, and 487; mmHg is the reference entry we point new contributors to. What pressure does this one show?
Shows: 100; mmHg
